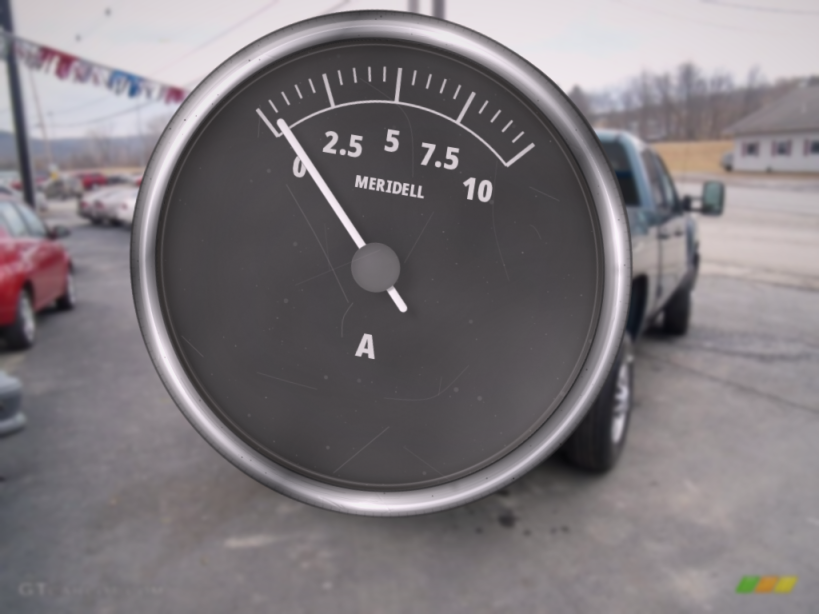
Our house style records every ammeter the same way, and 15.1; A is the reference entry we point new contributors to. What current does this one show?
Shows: 0.5; A
